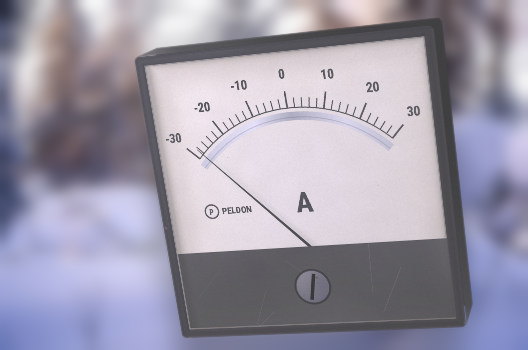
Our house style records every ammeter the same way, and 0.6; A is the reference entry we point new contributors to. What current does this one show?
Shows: -28; A
